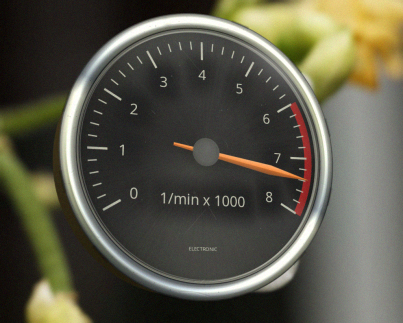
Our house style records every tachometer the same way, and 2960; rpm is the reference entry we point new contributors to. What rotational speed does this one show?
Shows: 7400; rpm
